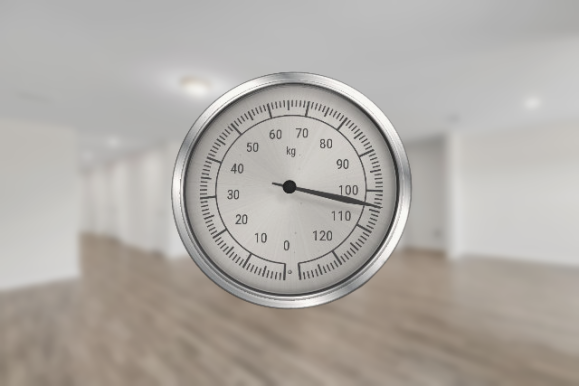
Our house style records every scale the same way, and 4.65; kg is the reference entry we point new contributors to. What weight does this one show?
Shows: 104; kg
